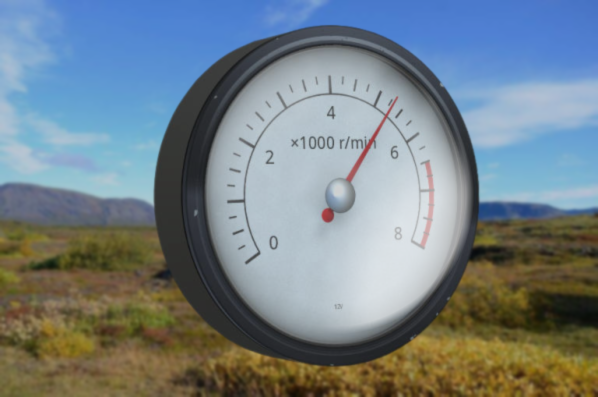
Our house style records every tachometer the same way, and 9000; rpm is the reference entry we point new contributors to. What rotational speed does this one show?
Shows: 5250; rpm
